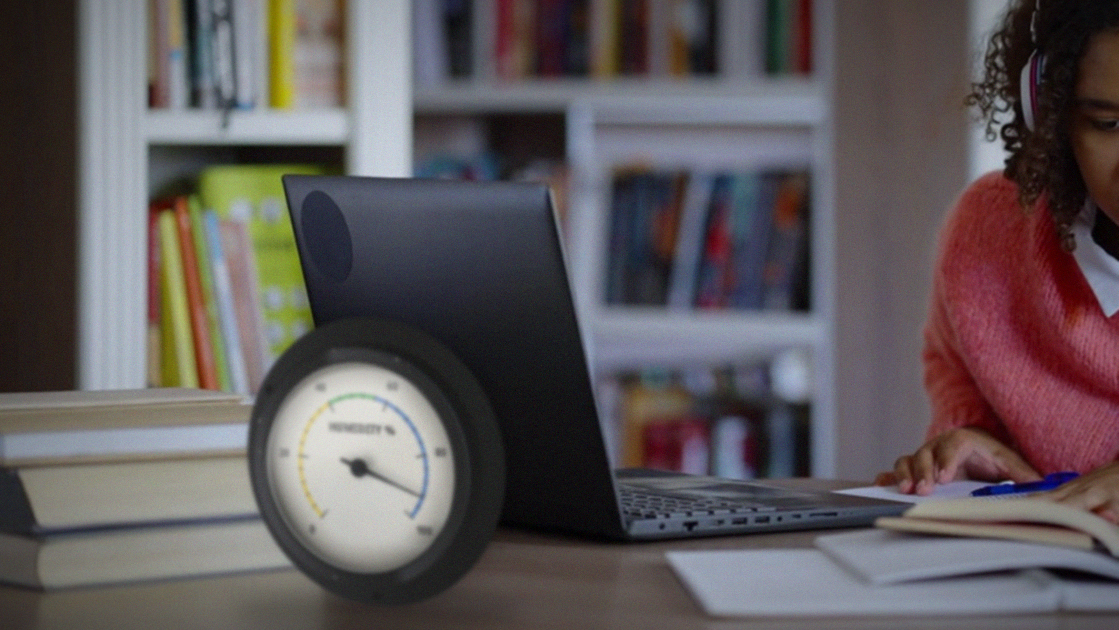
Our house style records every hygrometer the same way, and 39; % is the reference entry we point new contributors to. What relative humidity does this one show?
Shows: 92; %
